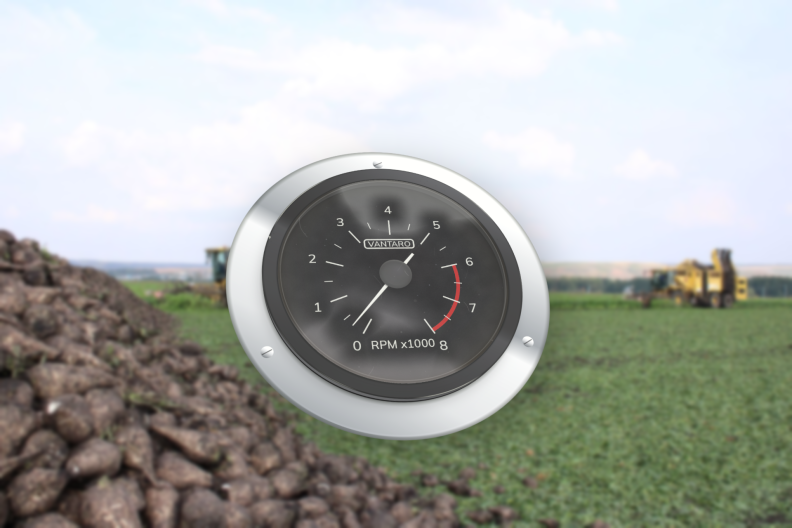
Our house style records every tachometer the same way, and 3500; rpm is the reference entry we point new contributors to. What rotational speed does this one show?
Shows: 250; rpm
